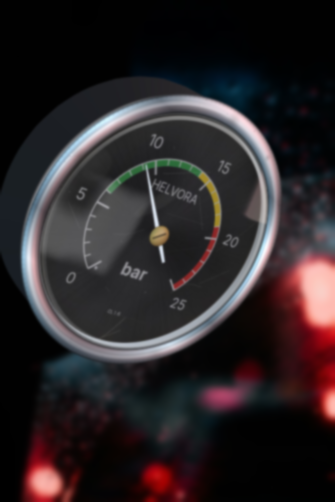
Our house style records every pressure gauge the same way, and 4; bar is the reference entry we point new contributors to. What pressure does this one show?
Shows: 9; bar
